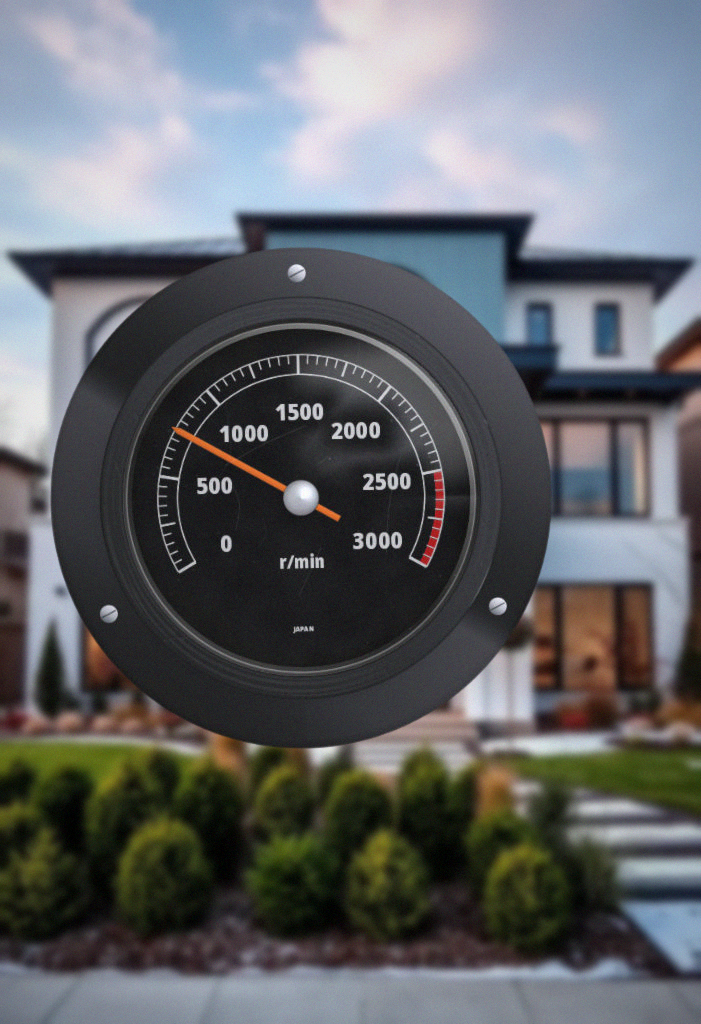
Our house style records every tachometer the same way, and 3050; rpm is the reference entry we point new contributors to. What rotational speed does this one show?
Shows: 750; rpm
